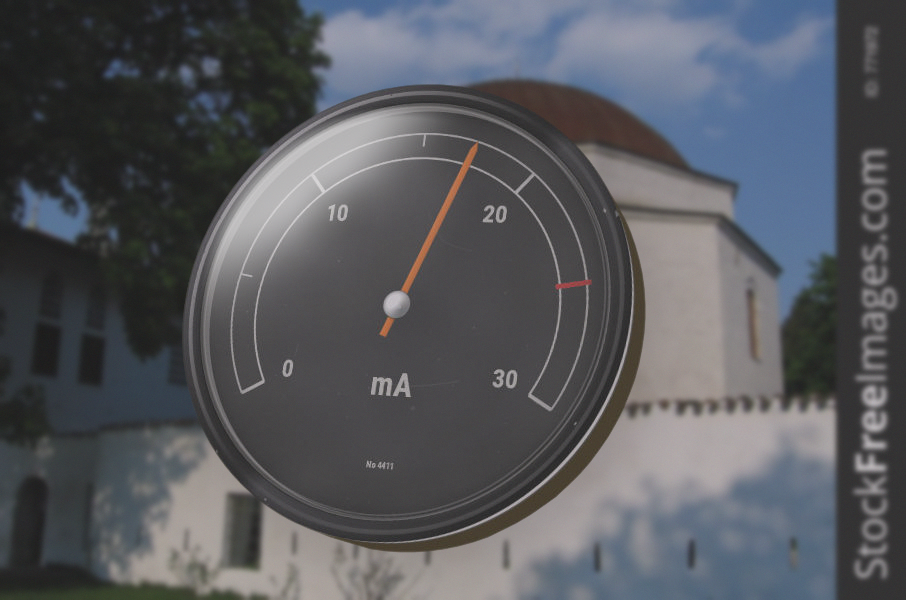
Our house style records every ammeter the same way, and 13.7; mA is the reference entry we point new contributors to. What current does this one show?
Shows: 17.5; mA
